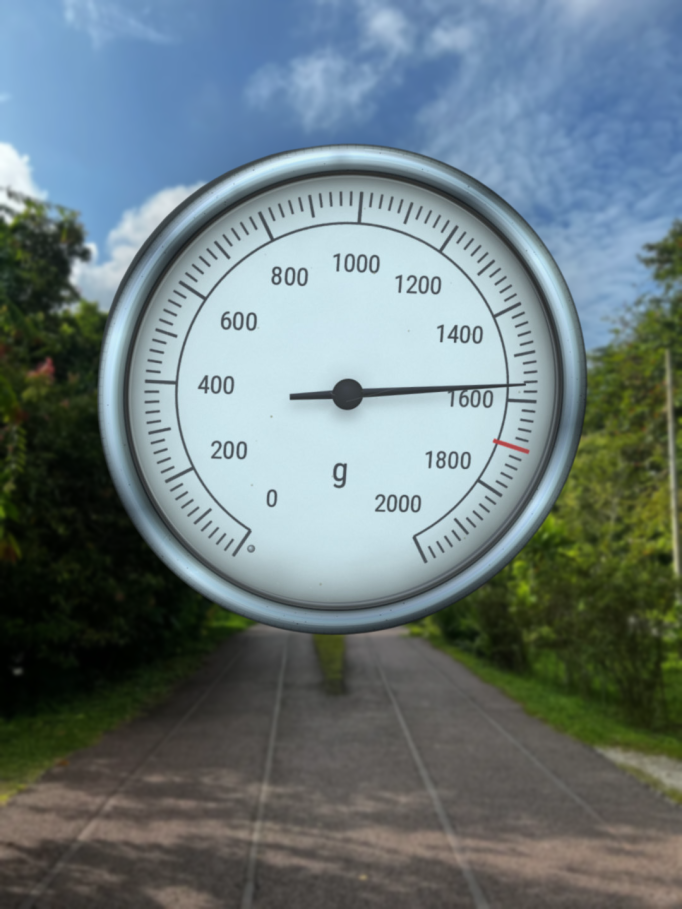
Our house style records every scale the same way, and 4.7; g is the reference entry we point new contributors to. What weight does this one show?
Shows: 1560; g
